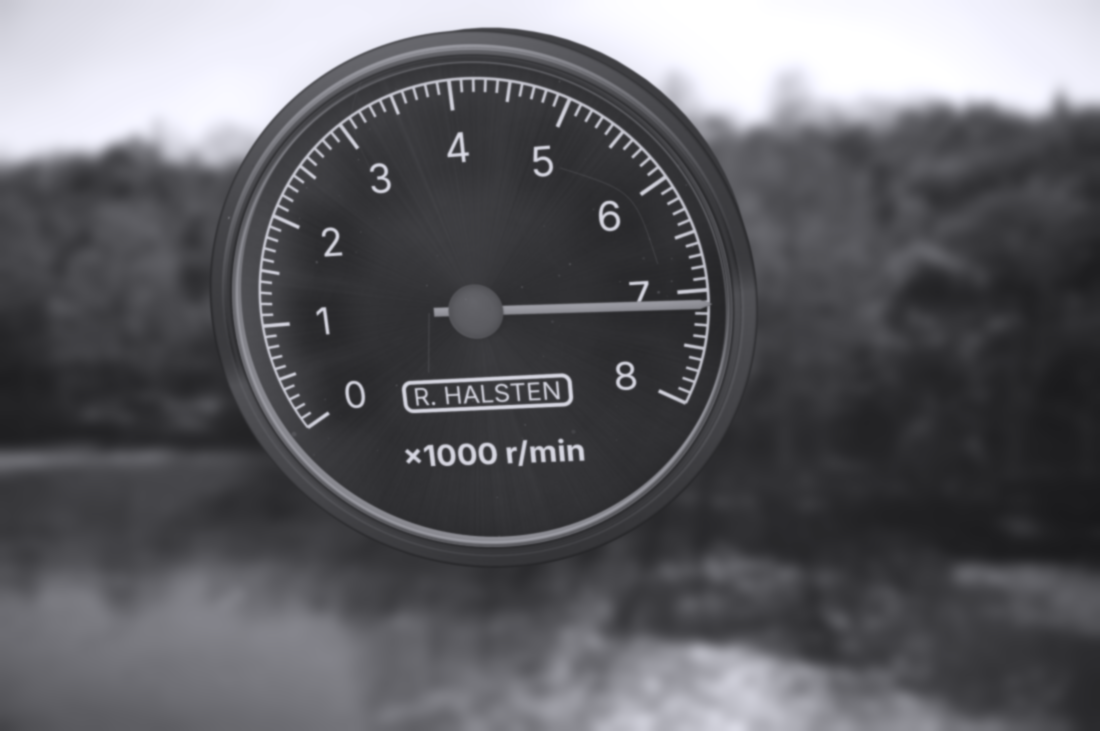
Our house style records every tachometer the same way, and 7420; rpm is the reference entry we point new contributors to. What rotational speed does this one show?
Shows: 7100; rpm
